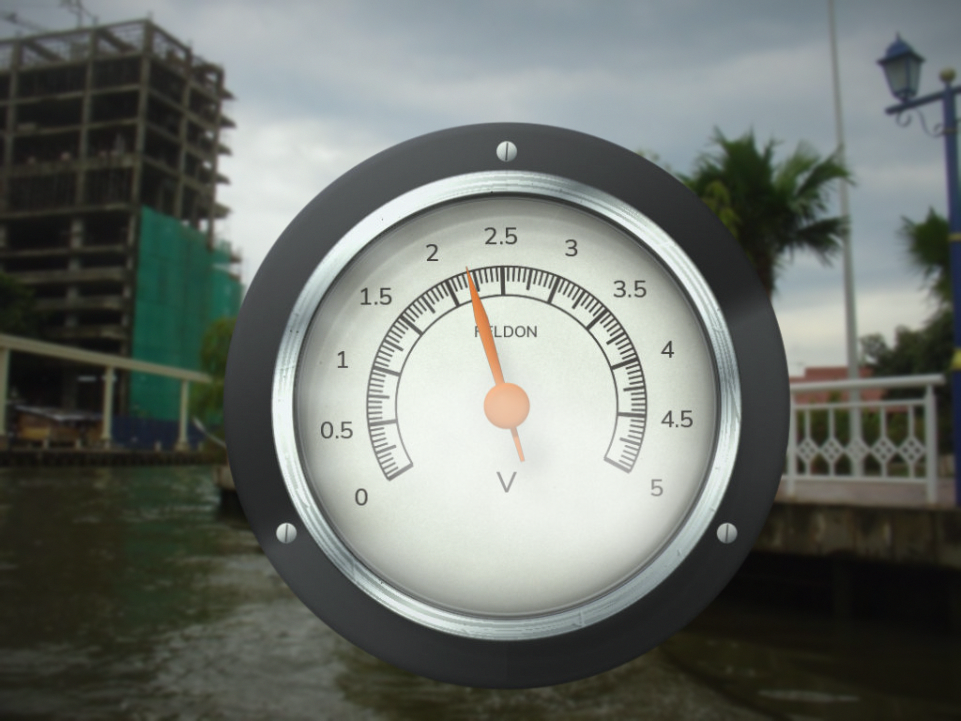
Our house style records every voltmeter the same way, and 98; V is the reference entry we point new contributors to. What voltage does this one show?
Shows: 2.2; V
